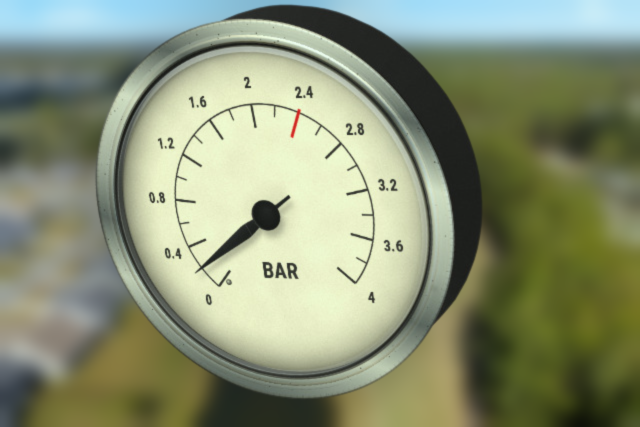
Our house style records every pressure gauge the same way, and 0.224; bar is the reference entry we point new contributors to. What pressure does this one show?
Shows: 0.2; bar
